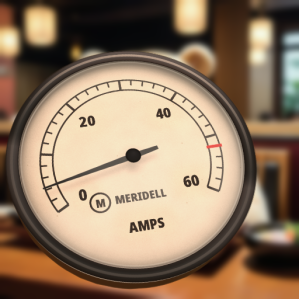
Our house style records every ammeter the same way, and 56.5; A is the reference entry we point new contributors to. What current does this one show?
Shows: 4; A
